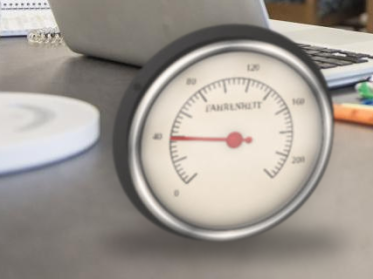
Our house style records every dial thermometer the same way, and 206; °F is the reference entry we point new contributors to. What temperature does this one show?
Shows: 40; °F
